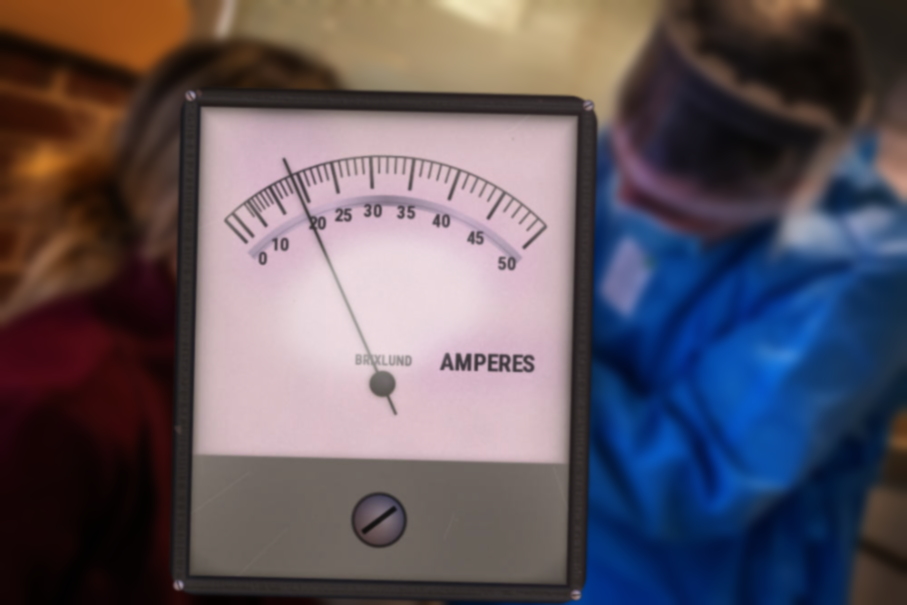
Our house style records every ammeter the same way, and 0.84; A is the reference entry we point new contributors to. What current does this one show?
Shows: 19; A
